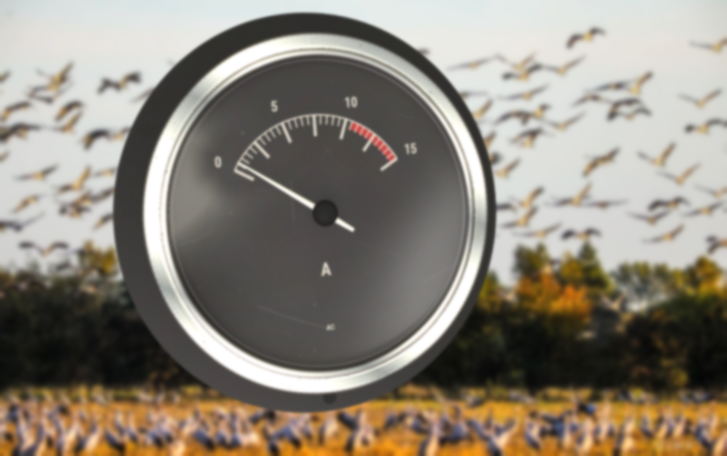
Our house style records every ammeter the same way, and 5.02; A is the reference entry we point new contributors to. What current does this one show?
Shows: 0.5; A
